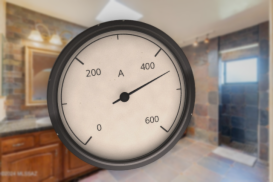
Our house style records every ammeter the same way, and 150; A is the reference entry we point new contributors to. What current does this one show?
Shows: 450; A
